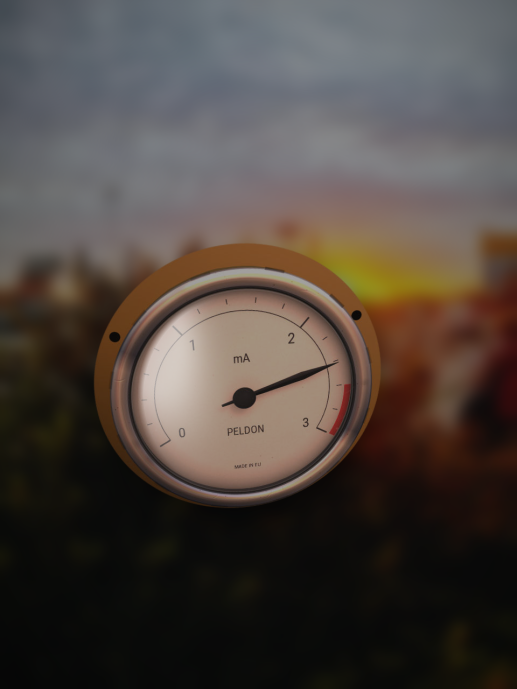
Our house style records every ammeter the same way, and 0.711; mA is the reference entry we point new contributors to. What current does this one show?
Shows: 2.4; mA
